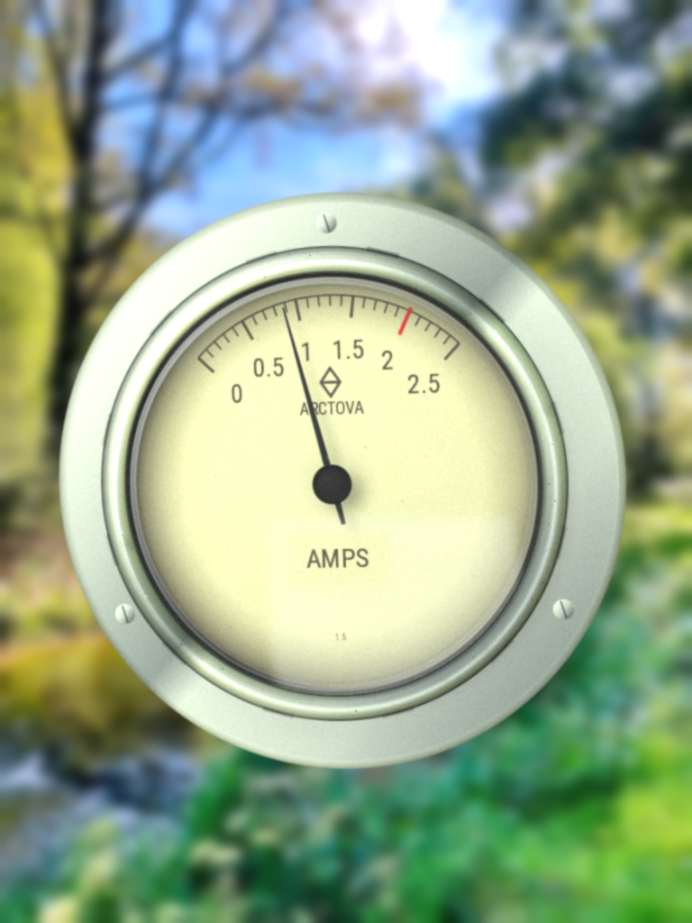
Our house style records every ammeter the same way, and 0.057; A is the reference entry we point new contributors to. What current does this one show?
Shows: 0.9; A
